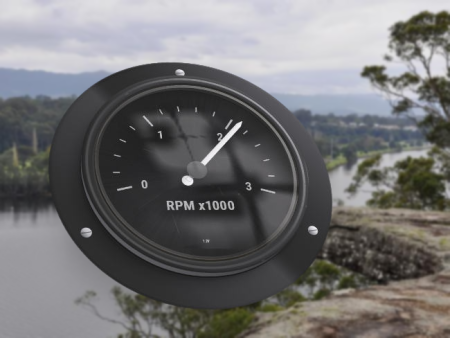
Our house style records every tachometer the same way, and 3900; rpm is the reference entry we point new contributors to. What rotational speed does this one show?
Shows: 2100; rpm
